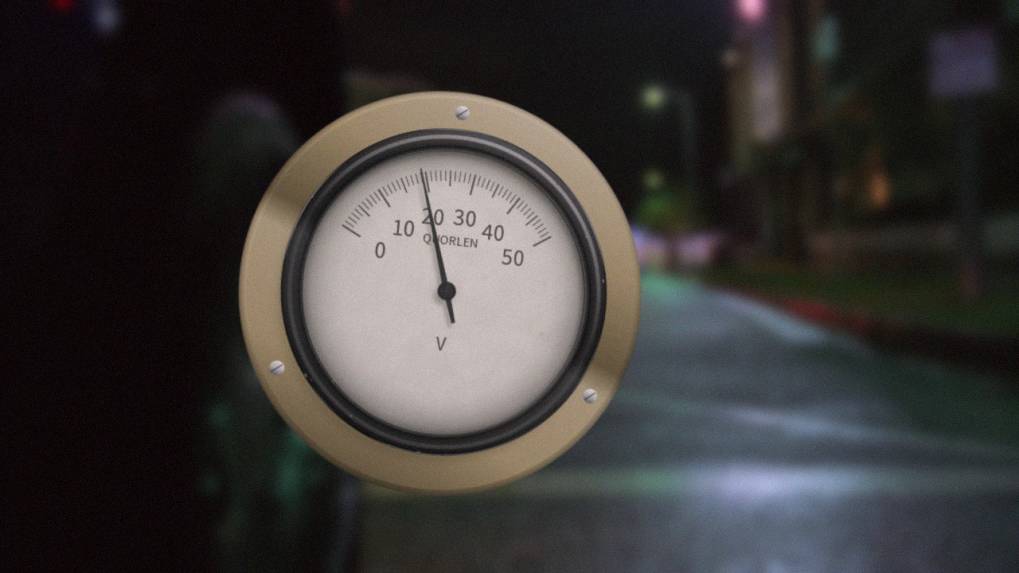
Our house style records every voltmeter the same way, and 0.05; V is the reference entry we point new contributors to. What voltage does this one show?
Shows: 19; V
